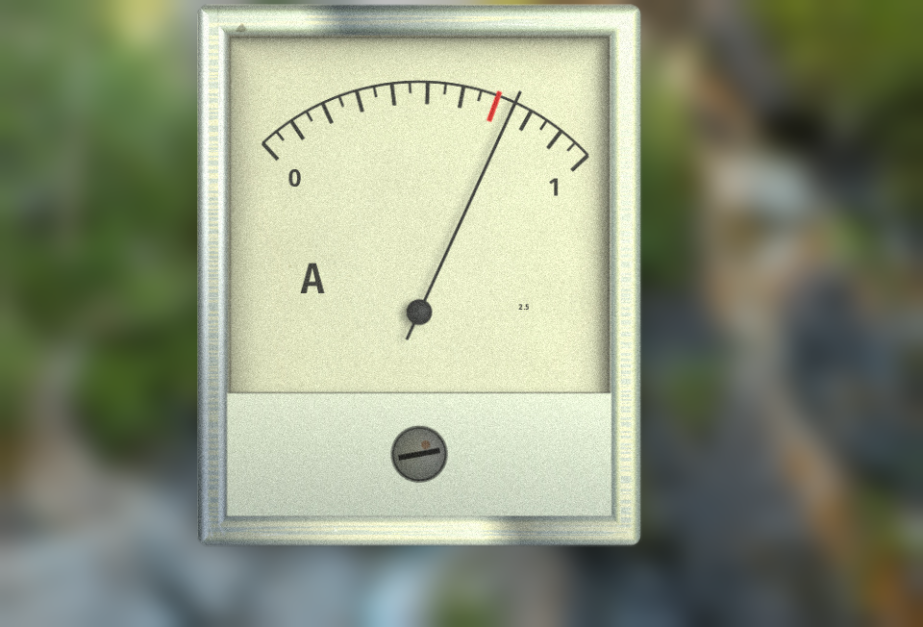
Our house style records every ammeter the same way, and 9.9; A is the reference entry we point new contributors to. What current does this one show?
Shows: 0.75; A
